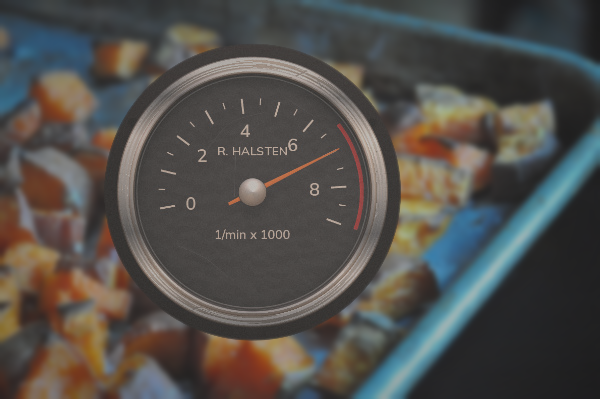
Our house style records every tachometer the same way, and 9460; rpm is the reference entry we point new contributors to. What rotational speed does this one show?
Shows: 7000; rpm
